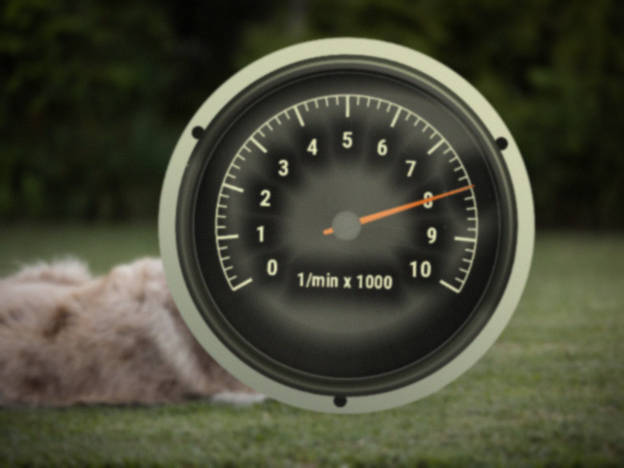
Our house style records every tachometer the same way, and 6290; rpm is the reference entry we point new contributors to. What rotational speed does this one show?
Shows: 8000; rpm
